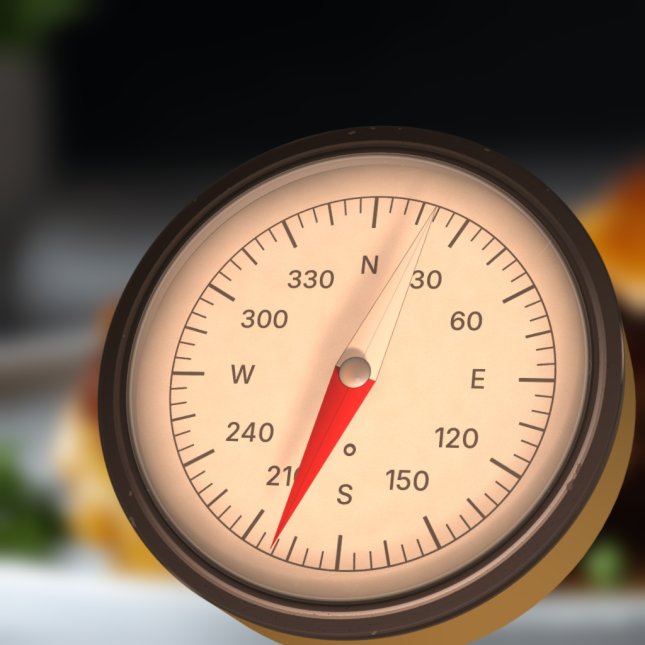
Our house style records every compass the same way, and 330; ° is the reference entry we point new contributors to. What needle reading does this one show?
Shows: 200; °
